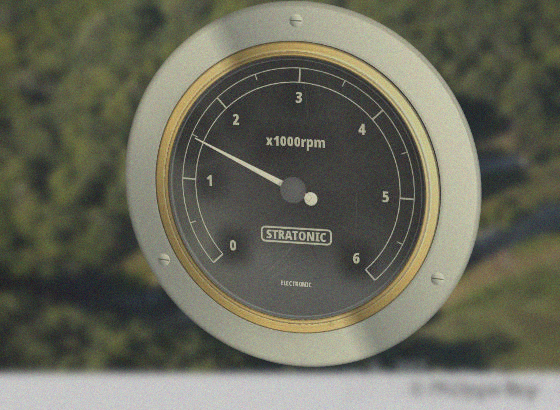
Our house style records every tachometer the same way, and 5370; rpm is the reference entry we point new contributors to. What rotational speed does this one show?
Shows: 1500; rpm
